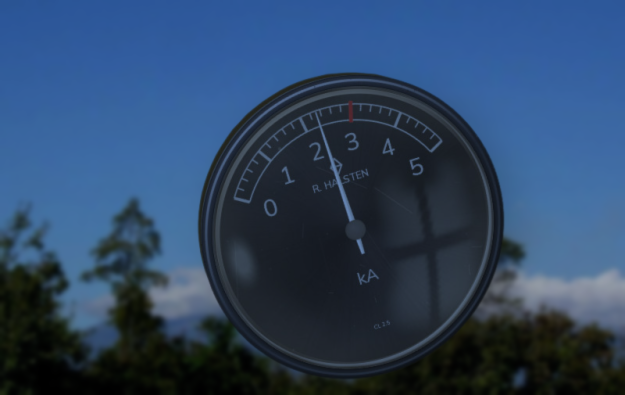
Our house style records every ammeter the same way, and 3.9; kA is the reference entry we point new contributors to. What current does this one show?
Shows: 2.3; kA
